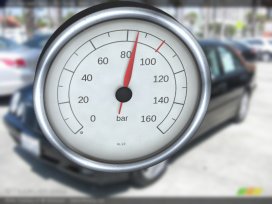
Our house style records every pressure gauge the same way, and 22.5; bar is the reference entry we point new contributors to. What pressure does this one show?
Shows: 85; bar
